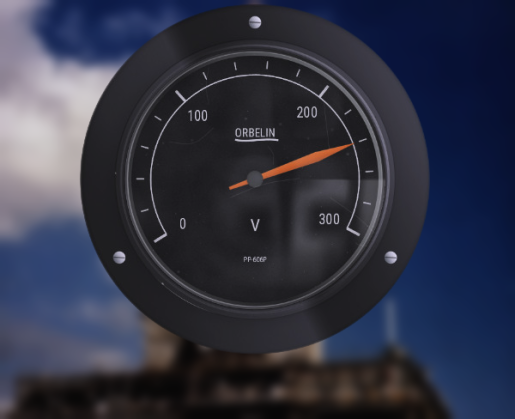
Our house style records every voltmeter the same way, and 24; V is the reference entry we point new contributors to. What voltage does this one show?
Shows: 240; V
